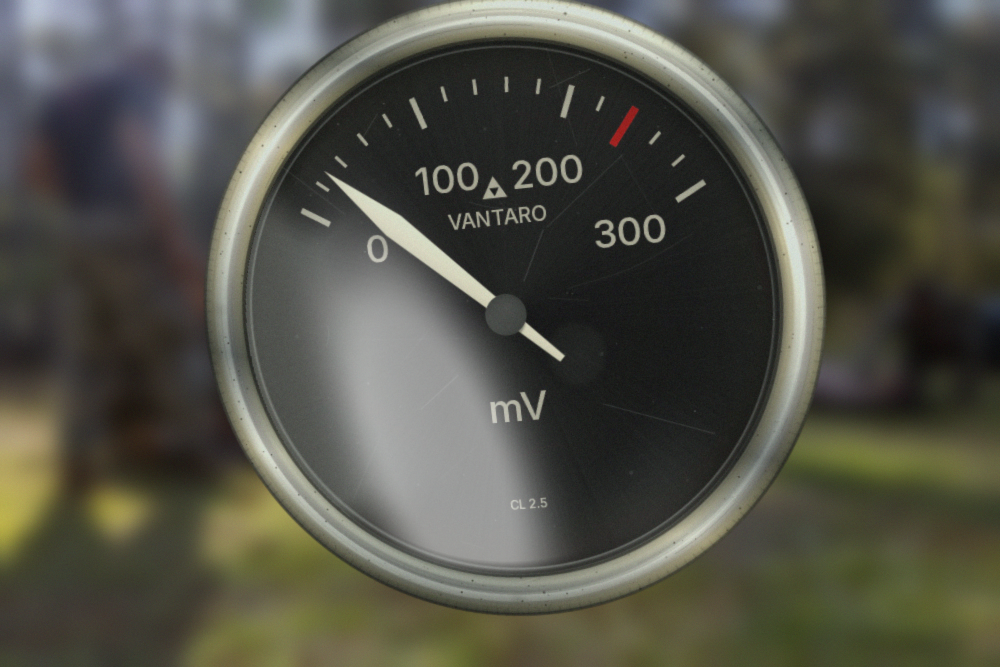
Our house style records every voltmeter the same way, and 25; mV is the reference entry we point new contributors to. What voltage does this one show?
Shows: 30; mV
